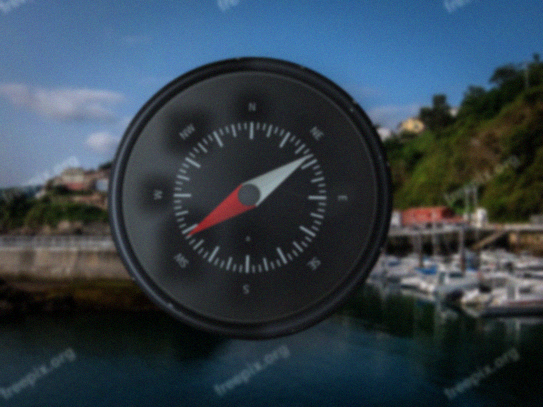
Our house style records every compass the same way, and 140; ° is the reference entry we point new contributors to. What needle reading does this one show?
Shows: 235; °
